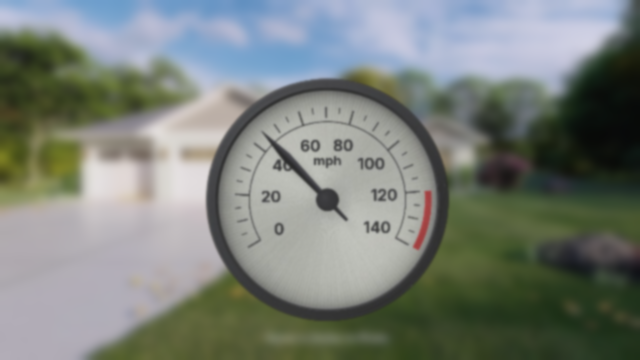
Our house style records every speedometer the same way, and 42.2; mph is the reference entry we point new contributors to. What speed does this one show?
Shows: 45; mph
